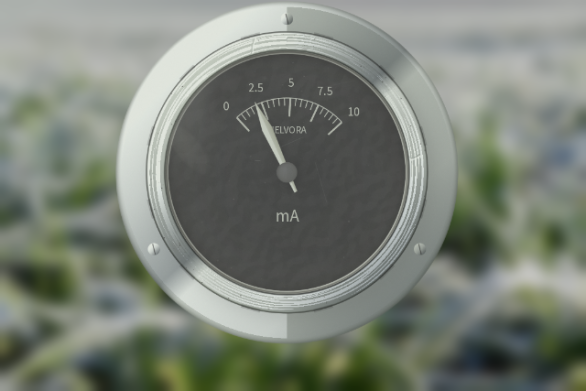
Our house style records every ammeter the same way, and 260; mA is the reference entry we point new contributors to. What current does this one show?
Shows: 2; mA
